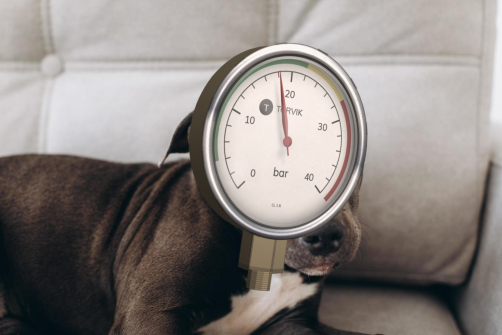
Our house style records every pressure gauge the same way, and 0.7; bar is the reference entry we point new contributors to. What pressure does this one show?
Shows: 18; bar
